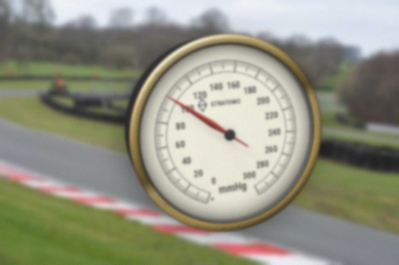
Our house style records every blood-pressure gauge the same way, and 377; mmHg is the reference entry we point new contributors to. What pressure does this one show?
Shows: 100; mmHg
